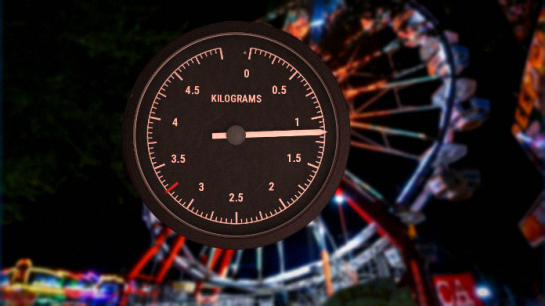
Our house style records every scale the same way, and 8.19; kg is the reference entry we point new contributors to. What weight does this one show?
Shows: 1.15; kg
